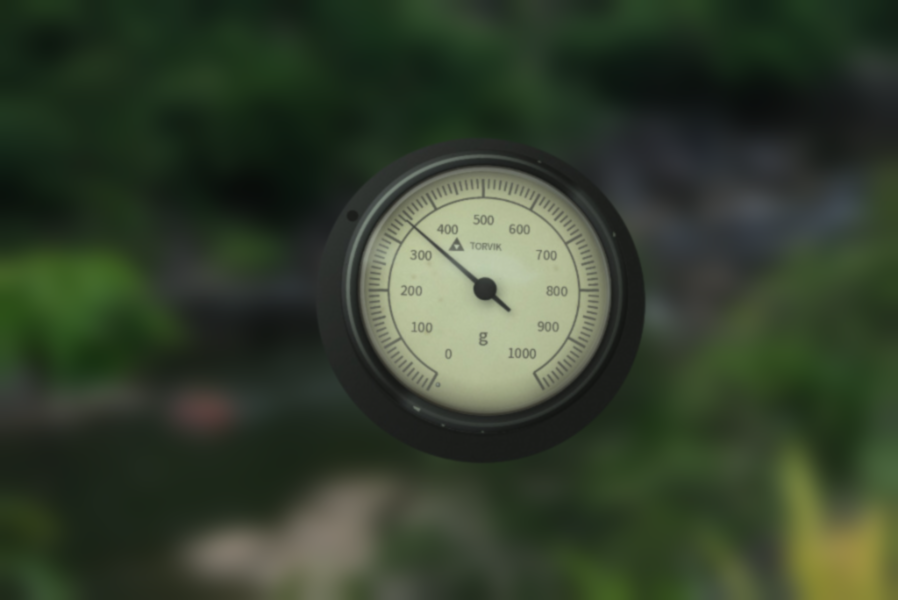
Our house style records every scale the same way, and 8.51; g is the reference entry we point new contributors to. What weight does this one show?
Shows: 340; g
